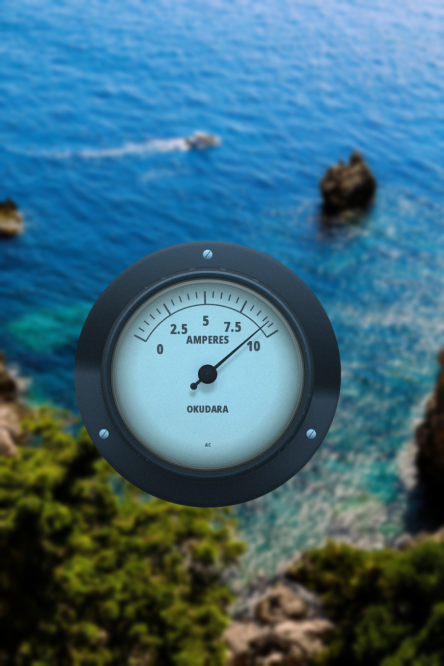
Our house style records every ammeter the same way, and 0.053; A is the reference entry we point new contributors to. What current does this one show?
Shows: 9.25; A
